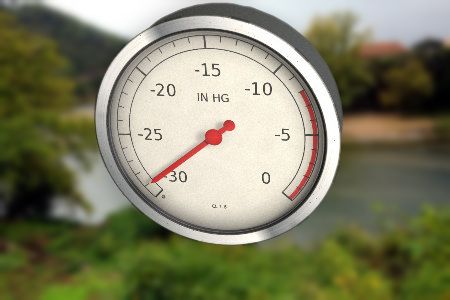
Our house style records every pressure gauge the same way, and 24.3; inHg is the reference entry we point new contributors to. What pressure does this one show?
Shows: -29; inHg
